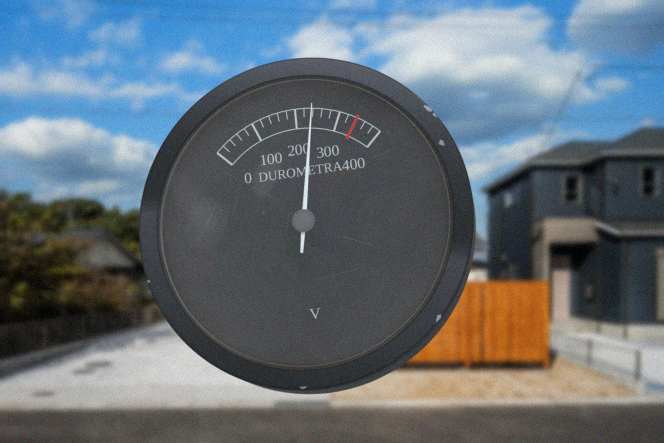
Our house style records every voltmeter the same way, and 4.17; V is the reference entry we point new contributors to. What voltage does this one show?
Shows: 240; V
